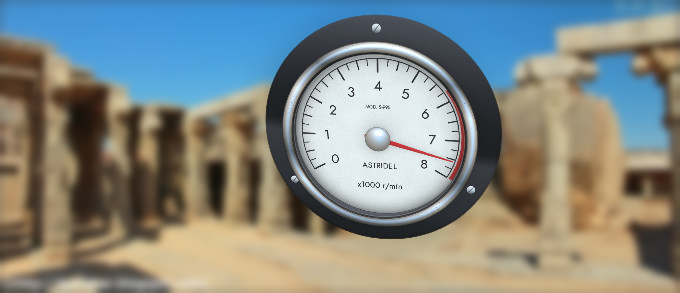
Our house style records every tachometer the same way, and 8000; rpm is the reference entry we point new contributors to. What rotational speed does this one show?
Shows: 7500; rpm
